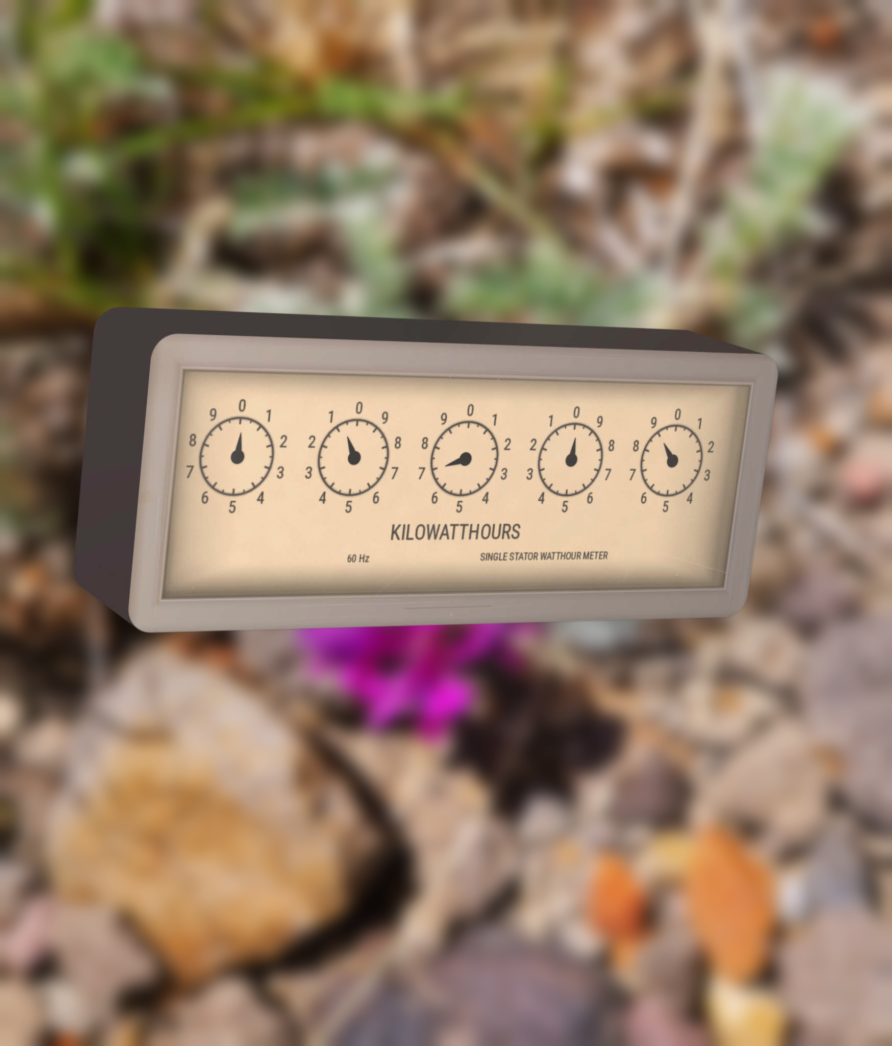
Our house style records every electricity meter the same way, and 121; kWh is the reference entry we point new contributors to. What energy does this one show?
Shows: 699; kWh
